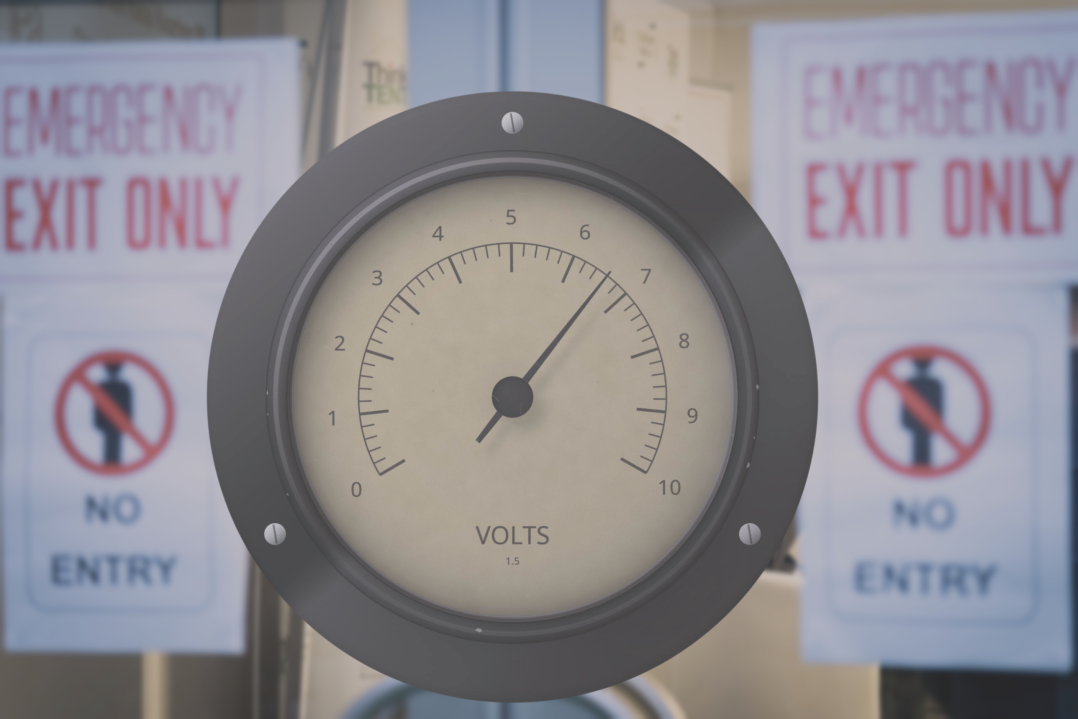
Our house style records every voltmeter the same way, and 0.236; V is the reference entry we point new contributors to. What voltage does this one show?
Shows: 6.6; V
